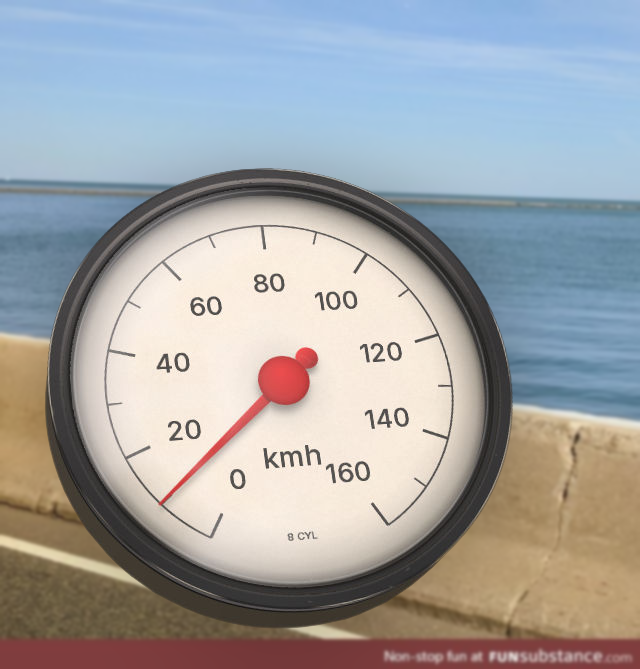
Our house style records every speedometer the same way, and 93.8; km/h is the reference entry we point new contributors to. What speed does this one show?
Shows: 10; km/h
